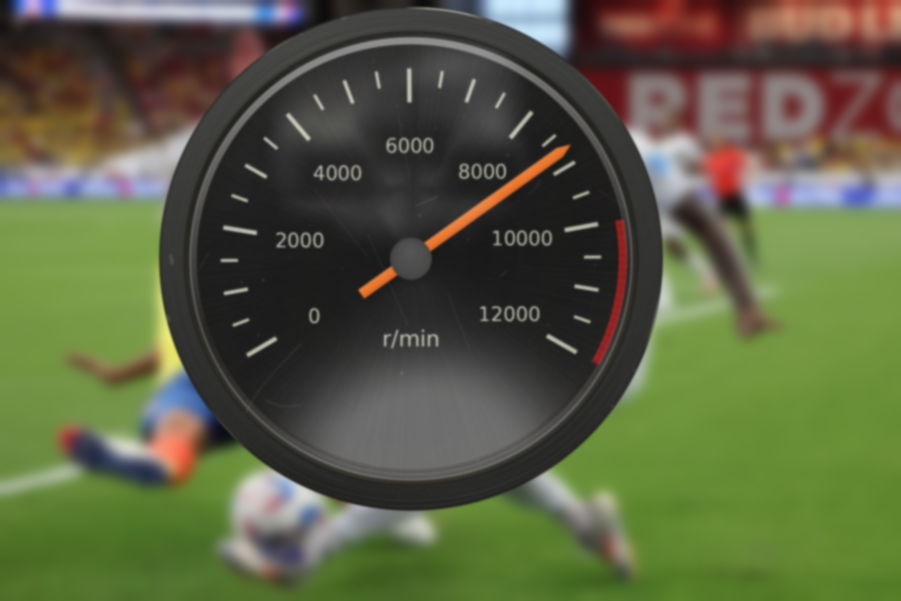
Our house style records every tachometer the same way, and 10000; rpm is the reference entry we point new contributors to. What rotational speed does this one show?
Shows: 8750; rpm
